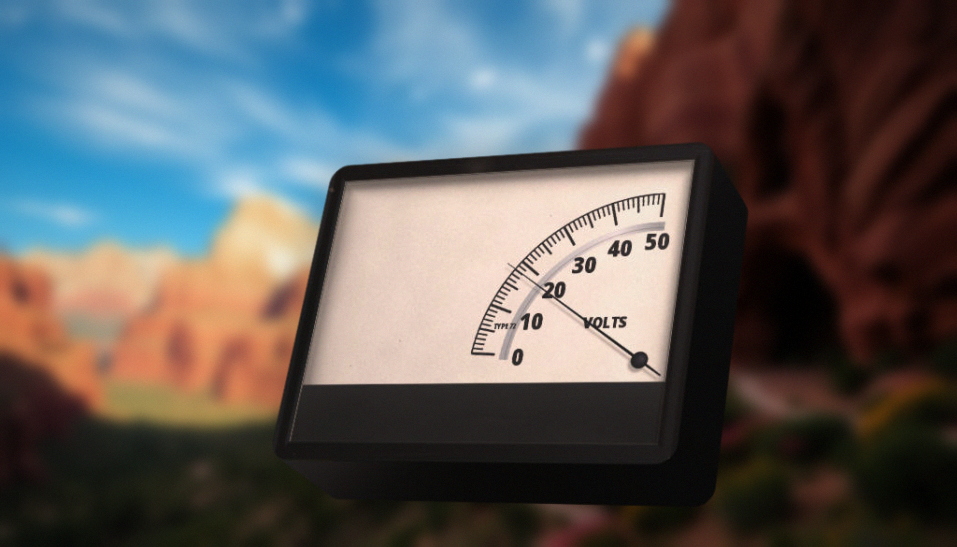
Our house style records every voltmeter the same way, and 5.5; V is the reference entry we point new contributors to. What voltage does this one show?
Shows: 18; V
